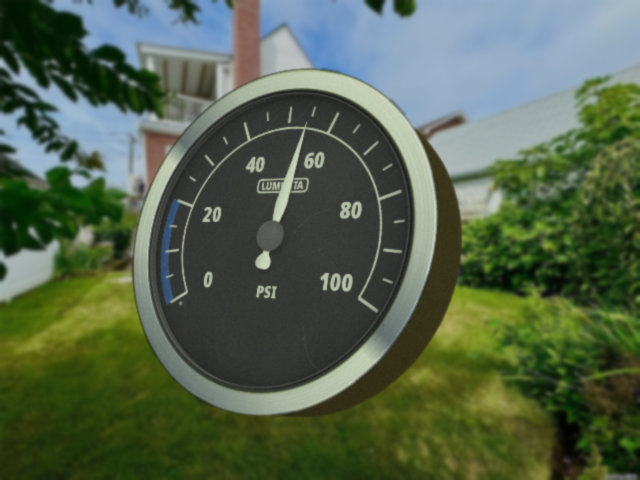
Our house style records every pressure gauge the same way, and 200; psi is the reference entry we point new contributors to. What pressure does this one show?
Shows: 55; psi
